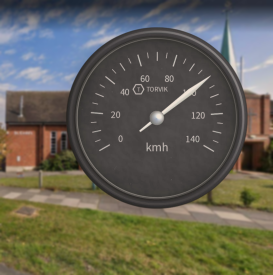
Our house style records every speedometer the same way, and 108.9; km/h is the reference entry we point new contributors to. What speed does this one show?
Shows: 100; km/h
